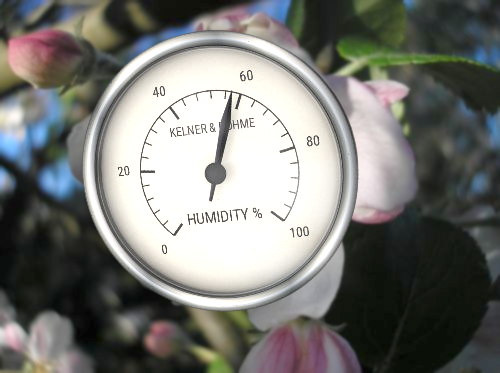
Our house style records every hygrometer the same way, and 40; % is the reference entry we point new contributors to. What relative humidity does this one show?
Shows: 58; %
